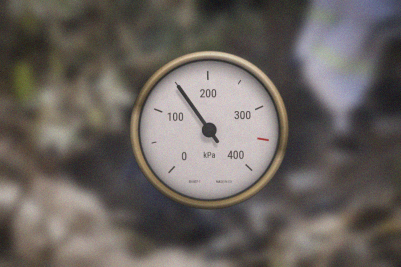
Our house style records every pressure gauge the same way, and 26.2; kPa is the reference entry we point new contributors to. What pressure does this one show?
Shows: 150; kPa
